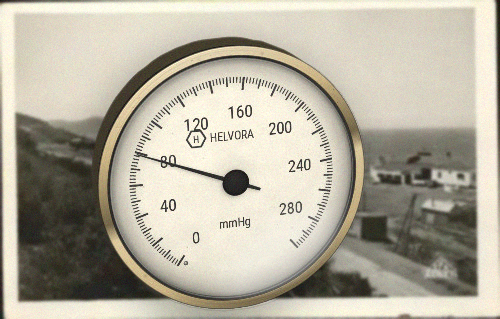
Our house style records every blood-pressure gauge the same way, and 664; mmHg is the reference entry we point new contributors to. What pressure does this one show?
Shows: 80; mmHg
